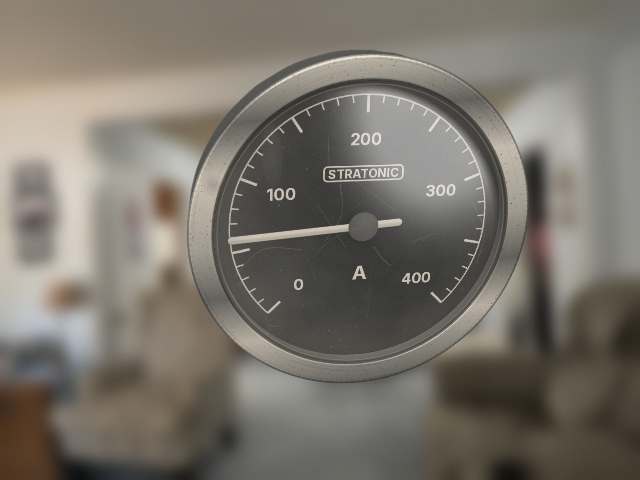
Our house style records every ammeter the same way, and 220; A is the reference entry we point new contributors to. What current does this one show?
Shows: 60; A
